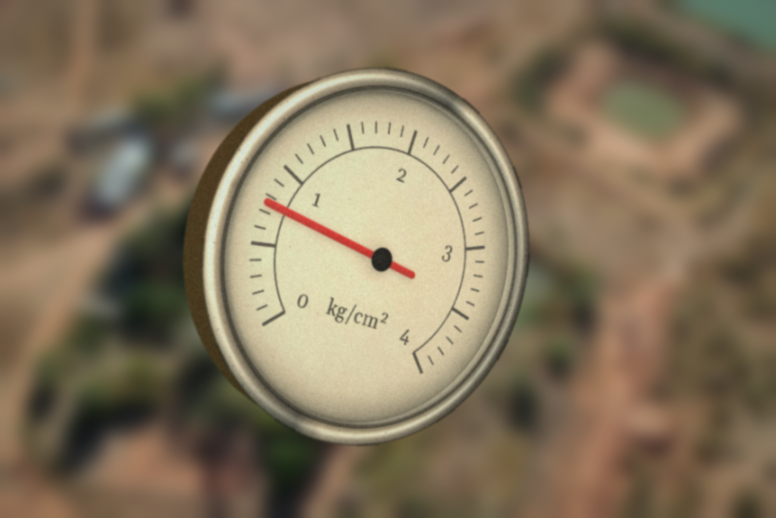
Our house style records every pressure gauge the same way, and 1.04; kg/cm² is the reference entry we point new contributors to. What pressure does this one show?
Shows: 0.75; kg/cm²
